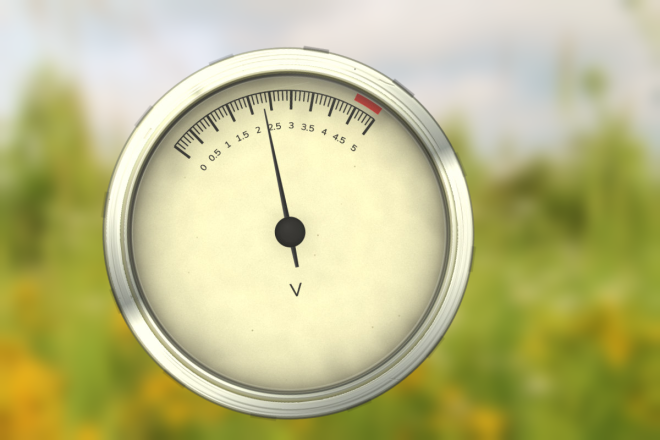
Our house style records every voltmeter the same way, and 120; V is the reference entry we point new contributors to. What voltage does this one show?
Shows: 2.3; V
